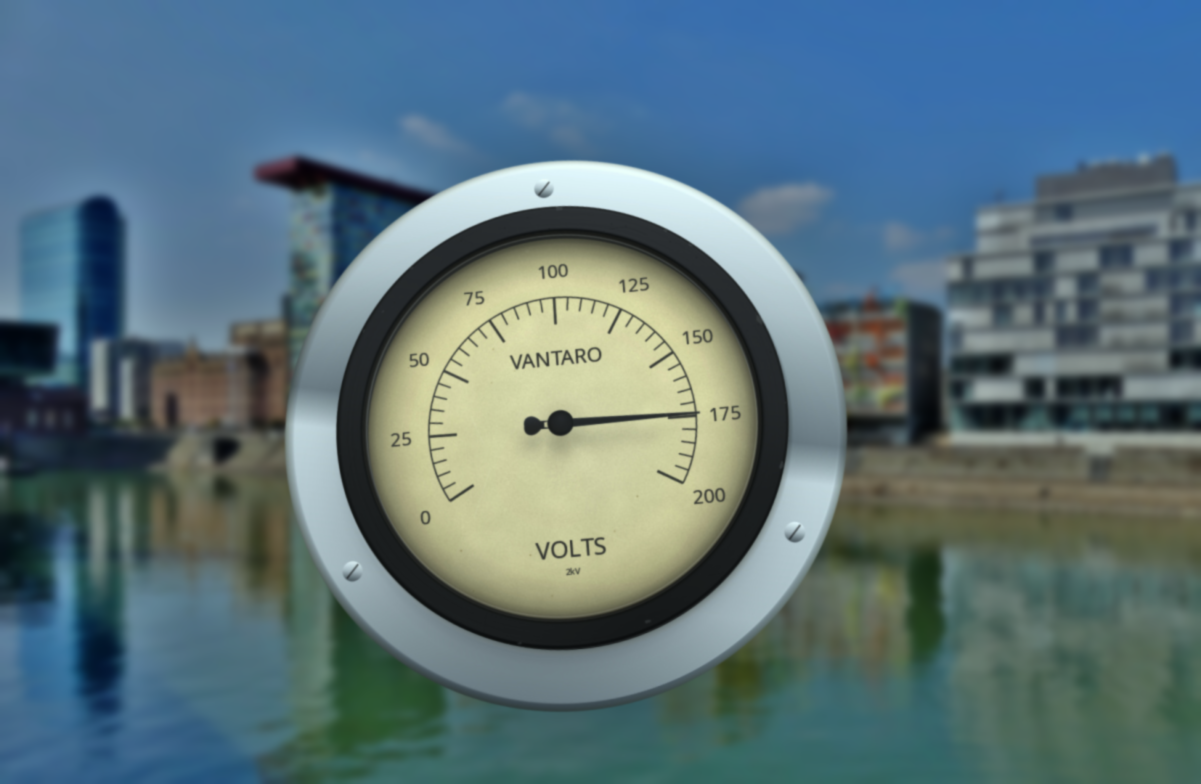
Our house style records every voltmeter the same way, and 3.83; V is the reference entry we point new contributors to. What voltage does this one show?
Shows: 175; V
